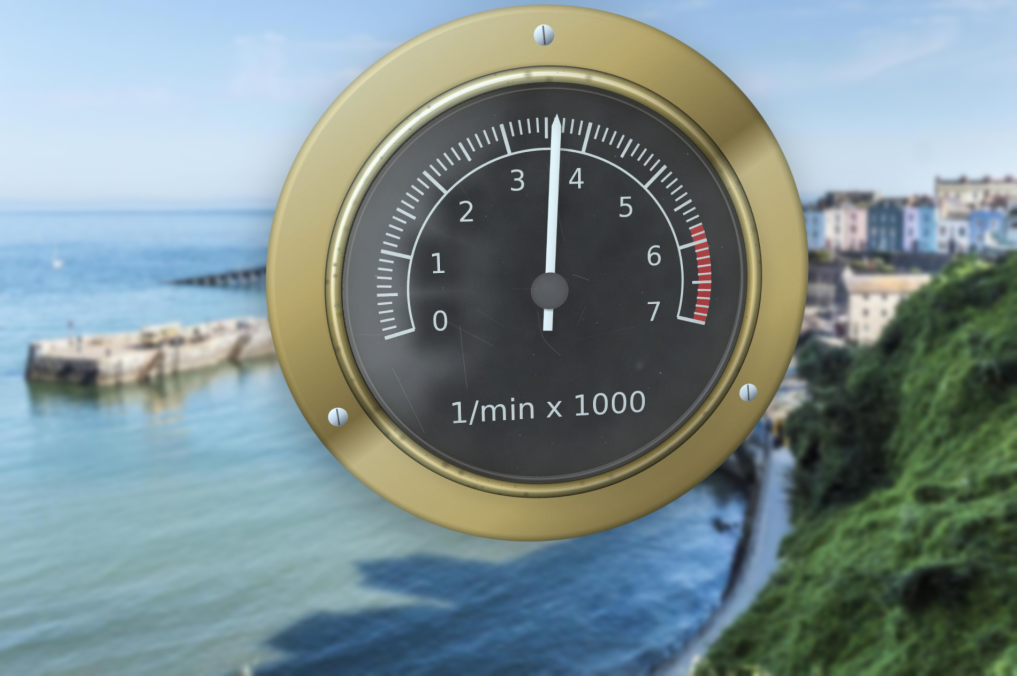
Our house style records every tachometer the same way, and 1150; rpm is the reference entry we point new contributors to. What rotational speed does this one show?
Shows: 3600; rpm
